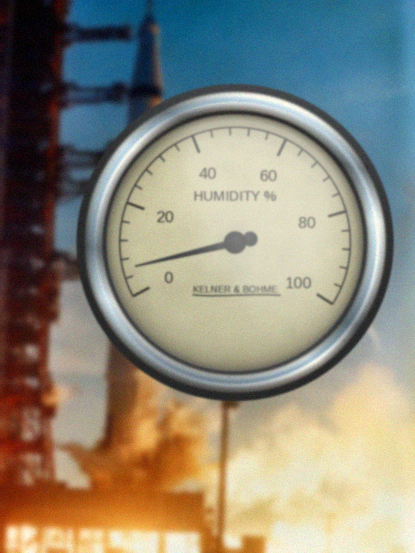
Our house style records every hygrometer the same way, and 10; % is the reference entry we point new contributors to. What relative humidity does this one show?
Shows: 6; %
